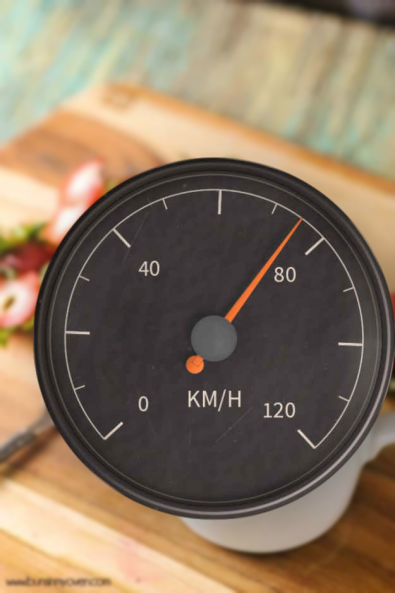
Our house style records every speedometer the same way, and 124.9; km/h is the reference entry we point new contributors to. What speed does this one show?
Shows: 75; km/h
